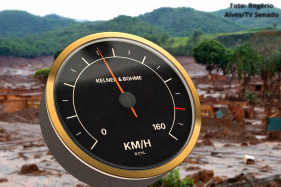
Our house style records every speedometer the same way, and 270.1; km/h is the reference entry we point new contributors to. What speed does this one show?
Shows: 70; km/h
